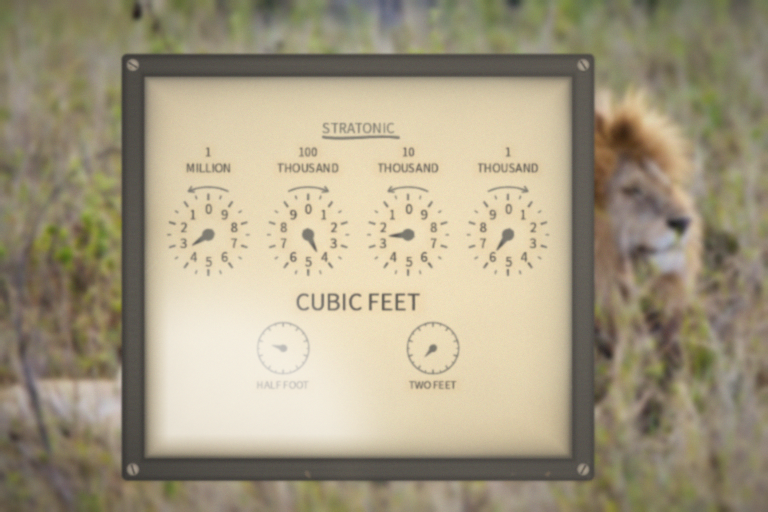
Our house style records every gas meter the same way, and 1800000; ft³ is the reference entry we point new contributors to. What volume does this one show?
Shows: 342600; ft³
